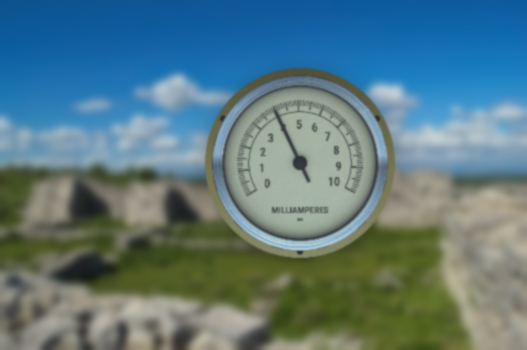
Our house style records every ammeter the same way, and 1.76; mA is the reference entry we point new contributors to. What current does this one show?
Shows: 4; mA
